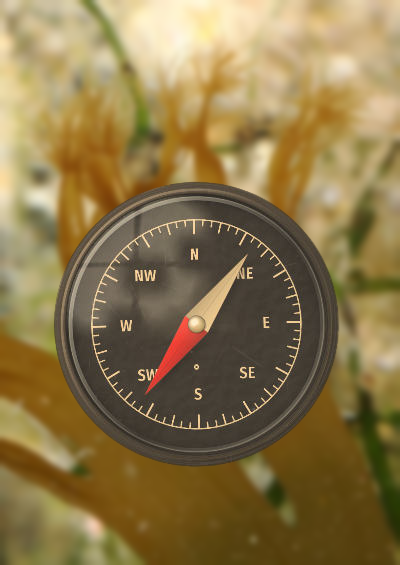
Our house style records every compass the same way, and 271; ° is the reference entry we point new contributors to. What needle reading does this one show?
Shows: 217.5; °
